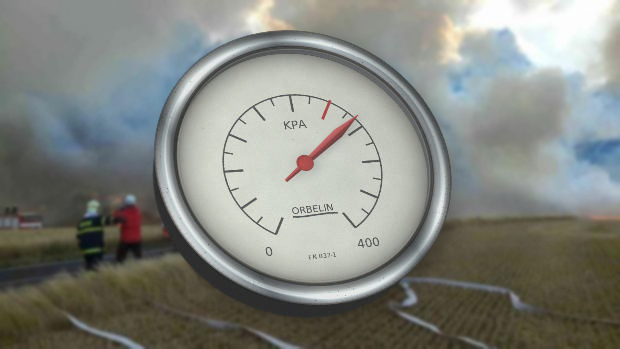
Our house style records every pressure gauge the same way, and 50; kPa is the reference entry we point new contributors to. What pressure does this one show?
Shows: 270; kPa
